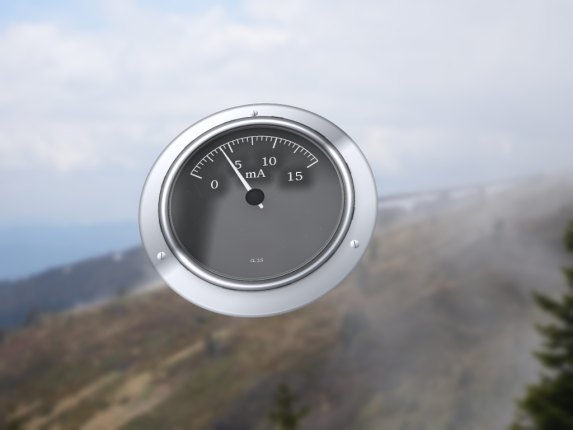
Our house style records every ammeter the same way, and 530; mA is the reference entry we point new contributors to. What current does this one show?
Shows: 4; mA
